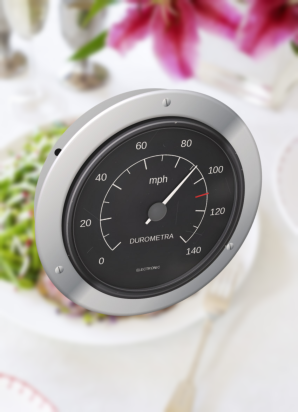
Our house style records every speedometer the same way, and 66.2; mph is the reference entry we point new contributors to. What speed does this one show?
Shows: 90; mph
